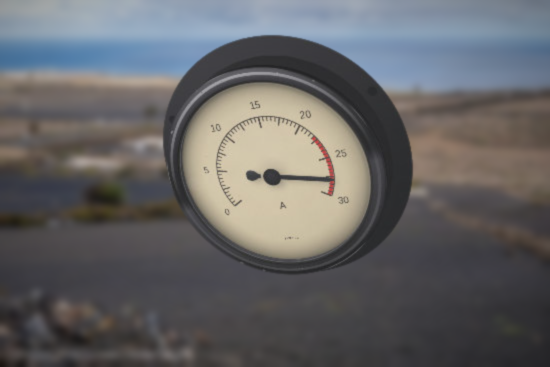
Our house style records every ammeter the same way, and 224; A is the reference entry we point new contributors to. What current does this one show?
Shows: 27.5; A
